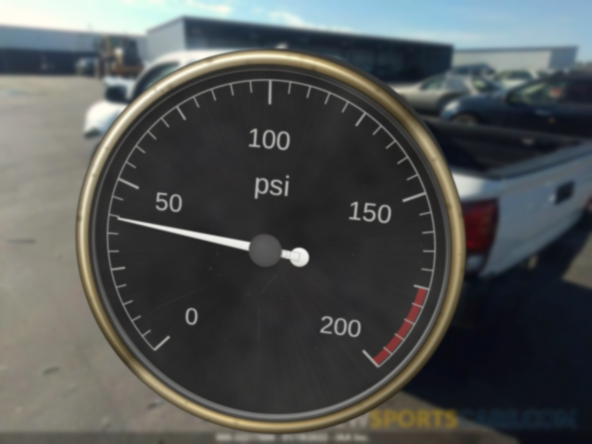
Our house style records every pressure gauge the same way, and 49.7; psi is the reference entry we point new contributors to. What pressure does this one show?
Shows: 40; psi
